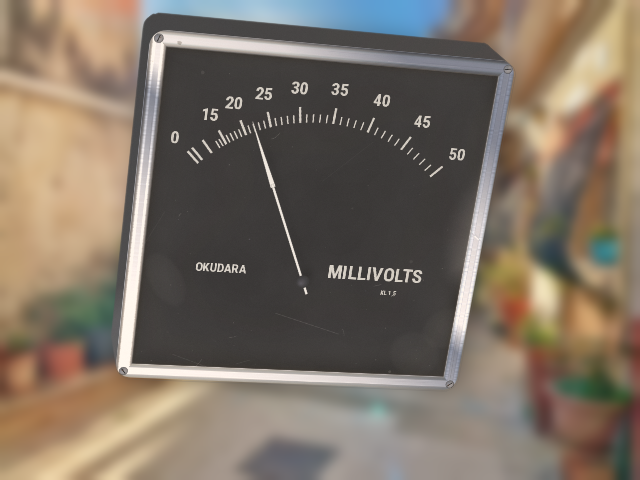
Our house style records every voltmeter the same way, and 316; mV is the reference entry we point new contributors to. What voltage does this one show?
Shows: 22; mV
